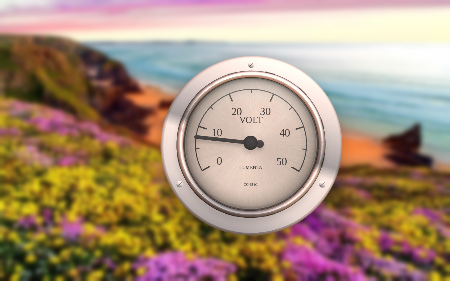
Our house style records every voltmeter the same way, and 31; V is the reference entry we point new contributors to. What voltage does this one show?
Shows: 7.5; V
